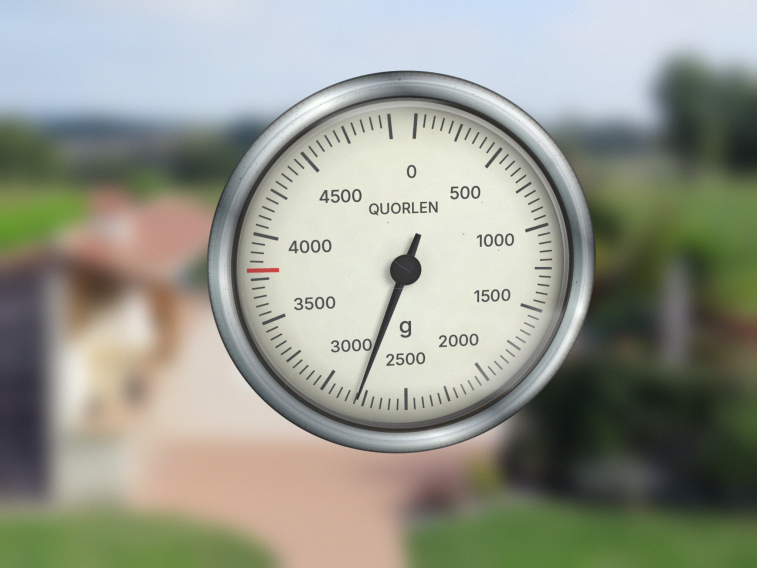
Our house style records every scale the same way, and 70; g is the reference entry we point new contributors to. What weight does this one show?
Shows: 2800; g
